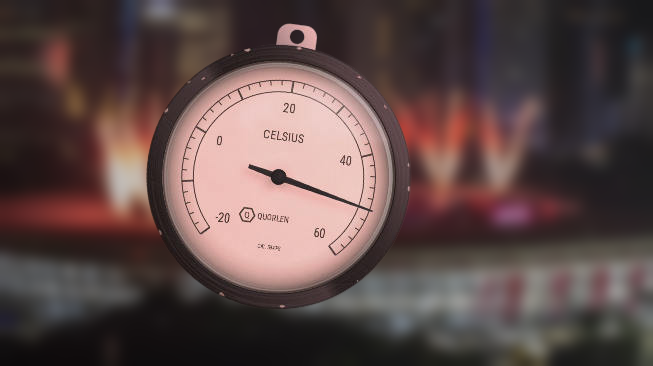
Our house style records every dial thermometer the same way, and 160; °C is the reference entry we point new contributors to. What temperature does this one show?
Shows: 50; °C
